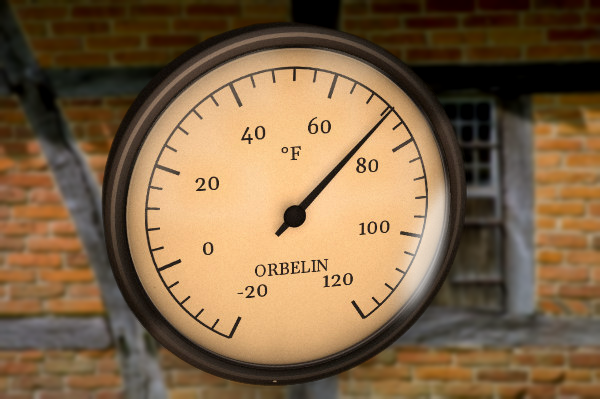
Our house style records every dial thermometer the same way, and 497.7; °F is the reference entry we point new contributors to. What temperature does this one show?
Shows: 72; °F
